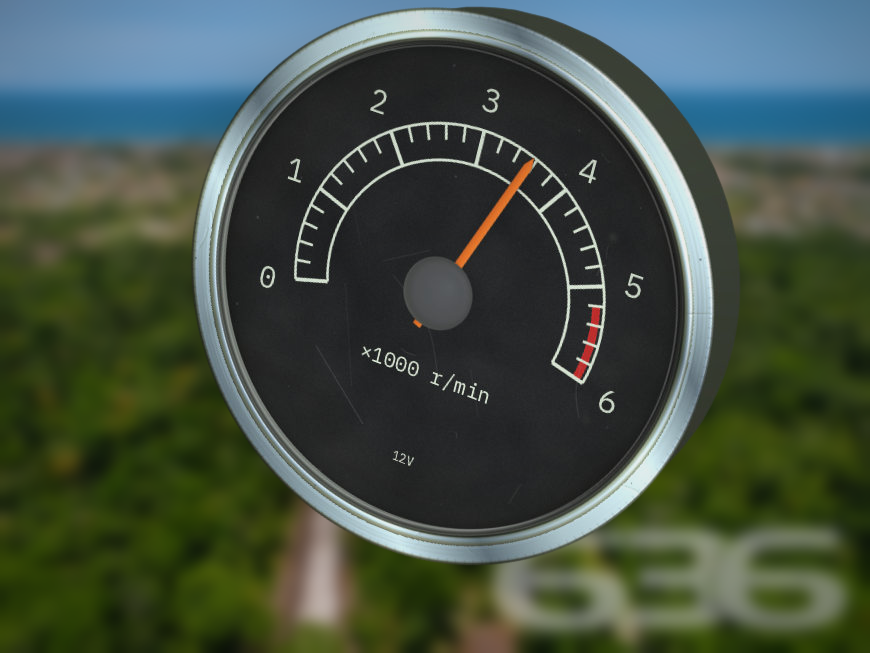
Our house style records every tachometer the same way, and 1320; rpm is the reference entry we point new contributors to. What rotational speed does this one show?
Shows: 3600; rpm
